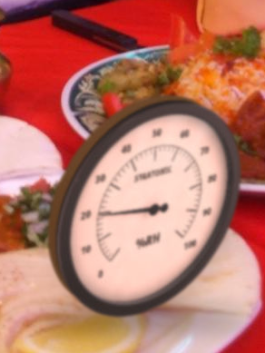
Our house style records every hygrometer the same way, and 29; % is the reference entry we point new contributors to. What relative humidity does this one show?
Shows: 20; %
